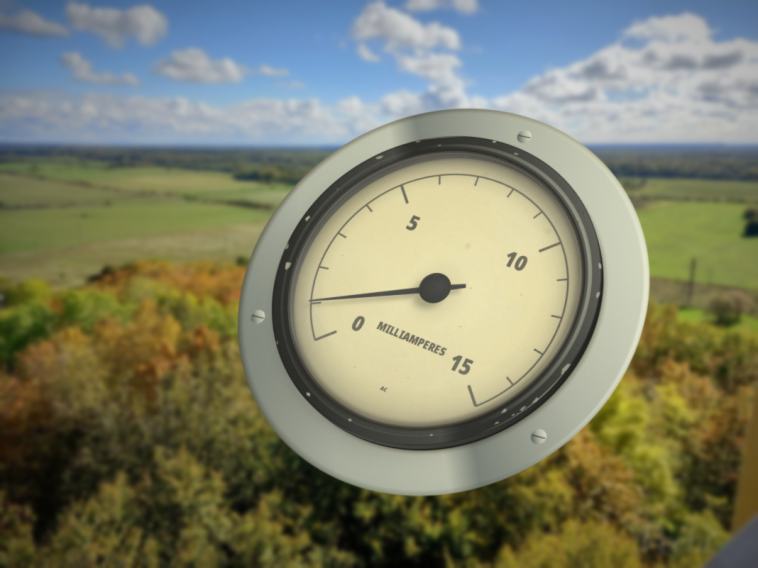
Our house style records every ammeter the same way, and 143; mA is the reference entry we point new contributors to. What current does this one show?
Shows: 1; mA
